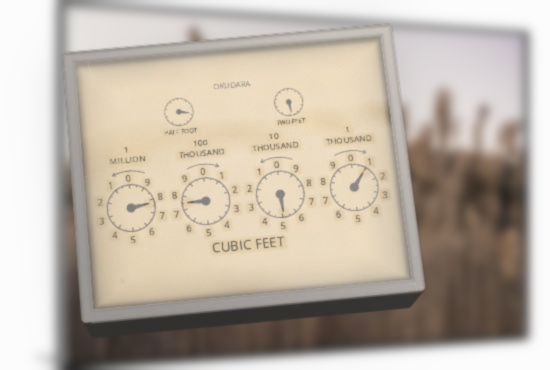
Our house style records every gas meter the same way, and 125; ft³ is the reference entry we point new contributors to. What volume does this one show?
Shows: 775100; ft³
